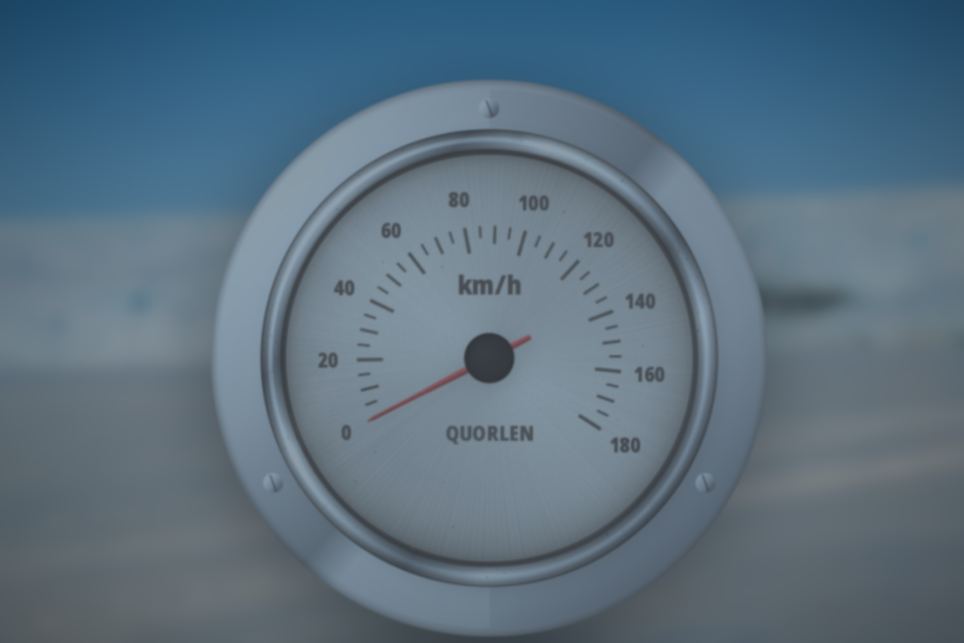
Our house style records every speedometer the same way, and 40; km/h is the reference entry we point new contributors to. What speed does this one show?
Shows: 0; km/h
